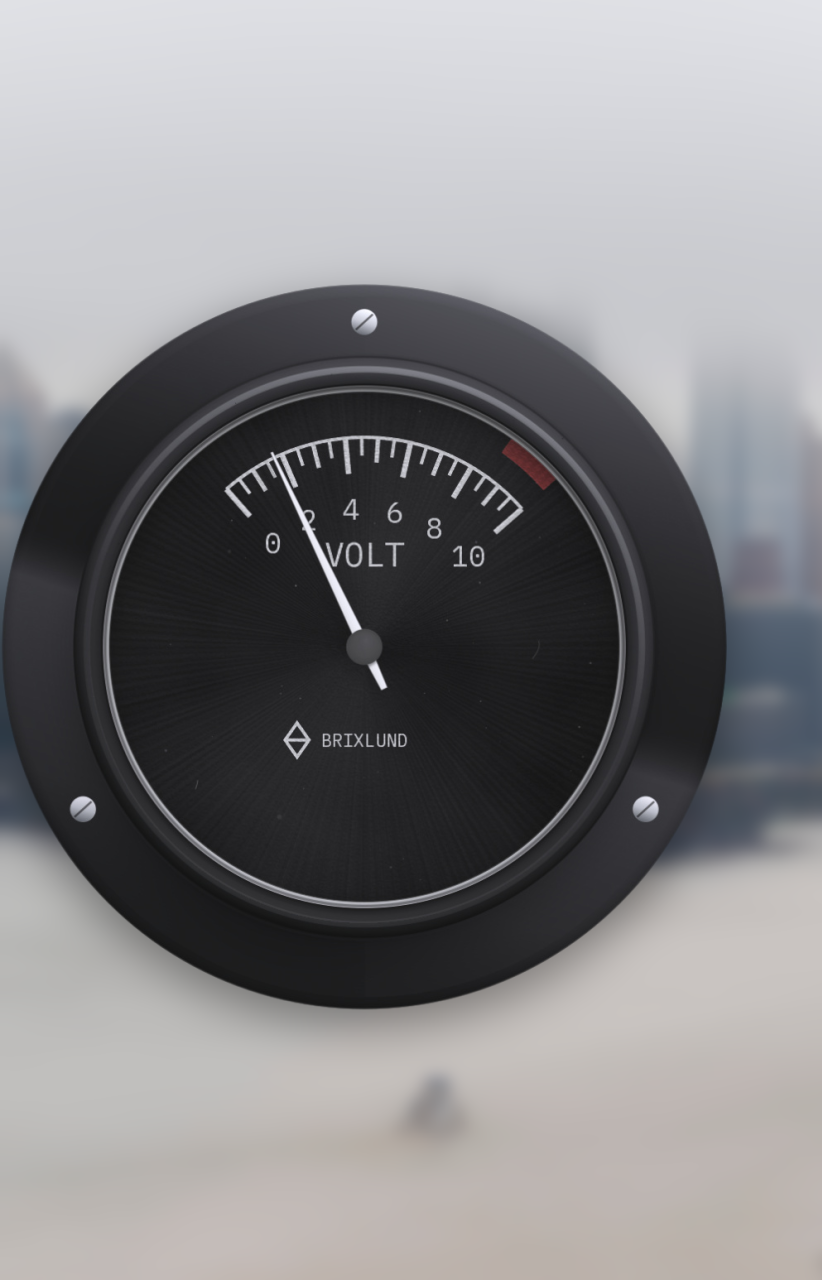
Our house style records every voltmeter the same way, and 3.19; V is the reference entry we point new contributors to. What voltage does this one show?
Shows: 1.75; V
